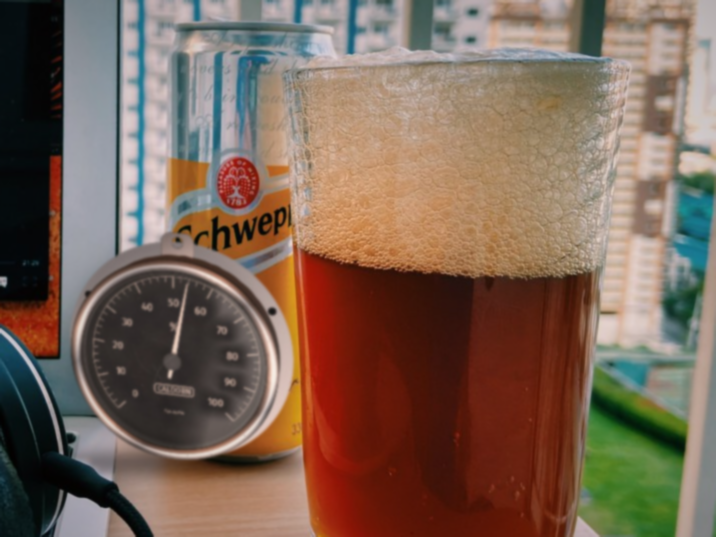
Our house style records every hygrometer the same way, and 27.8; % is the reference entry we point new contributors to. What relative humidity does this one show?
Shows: 54; %
